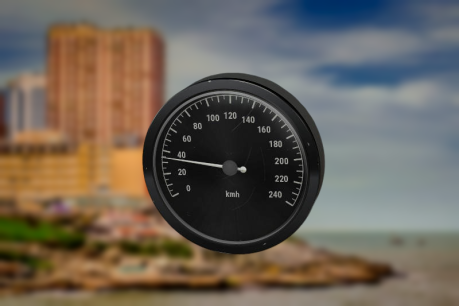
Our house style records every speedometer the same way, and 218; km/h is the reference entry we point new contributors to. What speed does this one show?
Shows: 35; km/h
